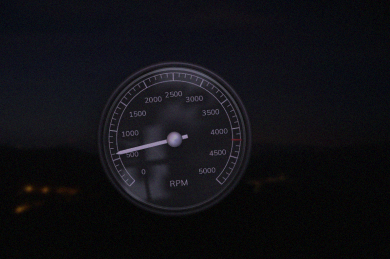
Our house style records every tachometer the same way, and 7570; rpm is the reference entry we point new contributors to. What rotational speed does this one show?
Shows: 600; rpm
